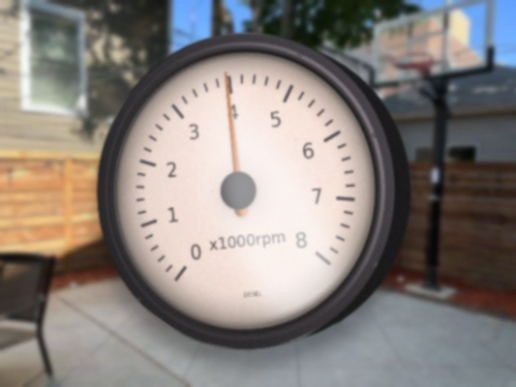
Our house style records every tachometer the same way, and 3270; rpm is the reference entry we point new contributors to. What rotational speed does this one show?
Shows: 4000; rpm
